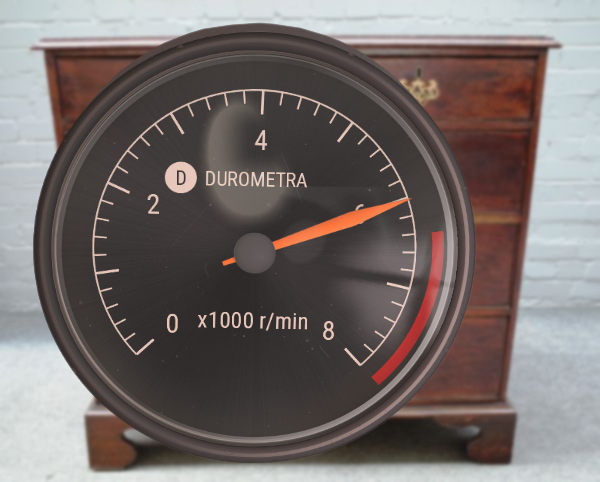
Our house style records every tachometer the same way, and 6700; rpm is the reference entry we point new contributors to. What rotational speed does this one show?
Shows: 6000; rpm
